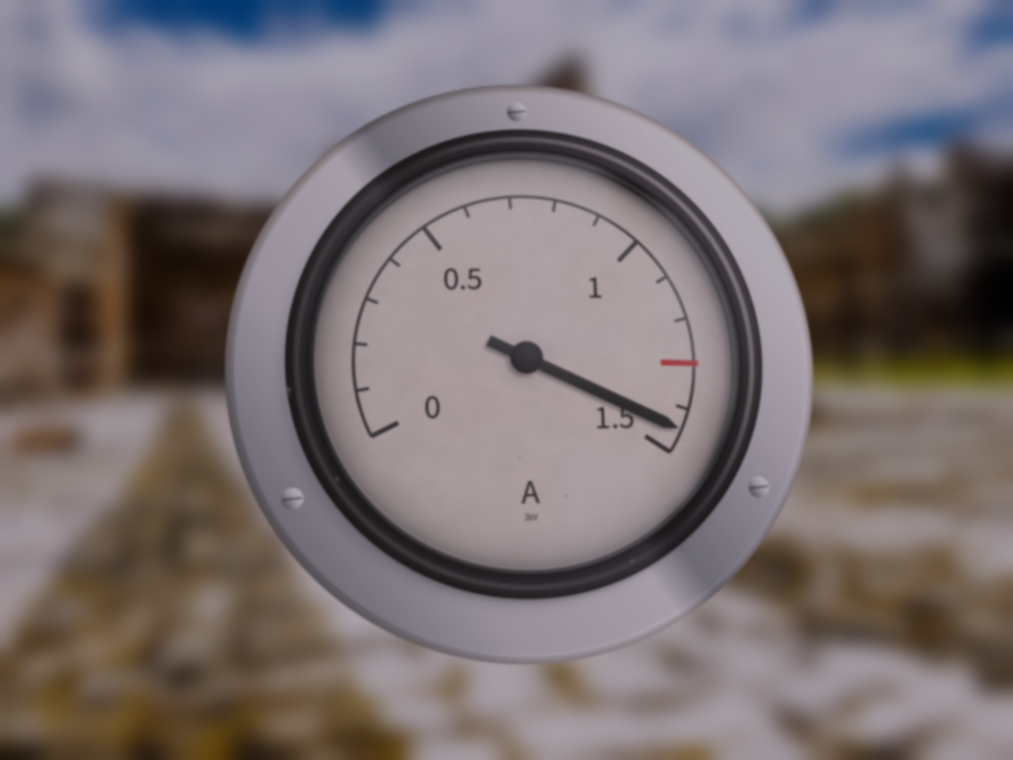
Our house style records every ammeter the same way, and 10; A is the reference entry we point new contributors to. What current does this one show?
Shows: 1.45; A
